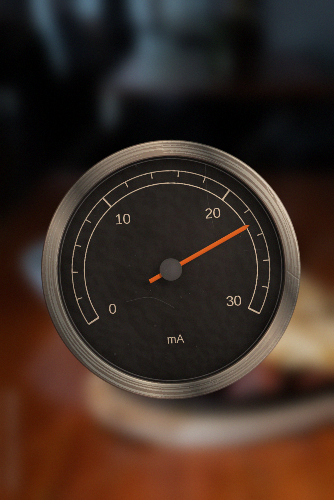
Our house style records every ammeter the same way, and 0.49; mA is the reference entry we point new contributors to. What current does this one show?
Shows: 23; mA
